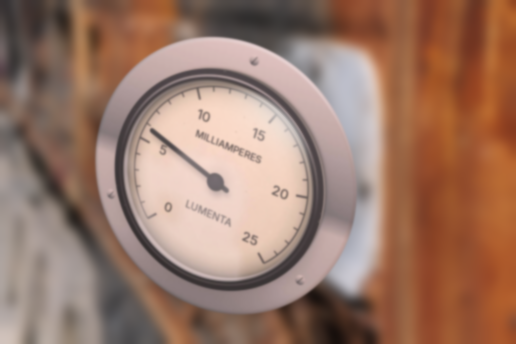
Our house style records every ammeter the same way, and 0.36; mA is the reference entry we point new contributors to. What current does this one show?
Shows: 6; mA
